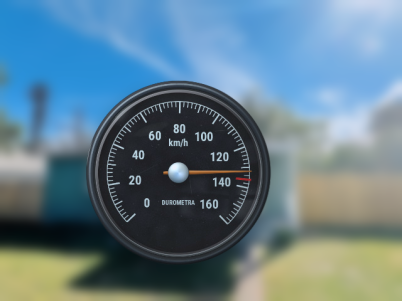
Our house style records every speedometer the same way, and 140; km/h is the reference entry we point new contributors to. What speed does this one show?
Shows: 132; km/h
